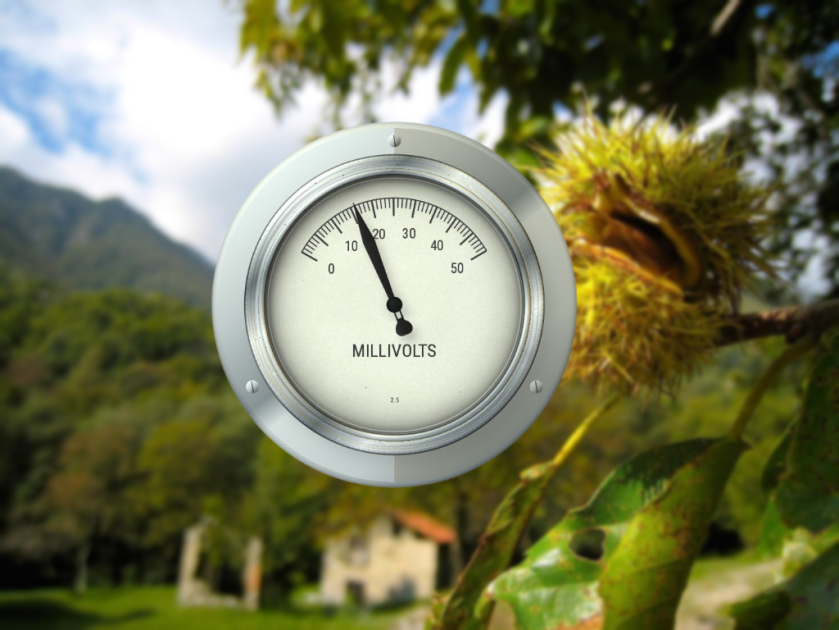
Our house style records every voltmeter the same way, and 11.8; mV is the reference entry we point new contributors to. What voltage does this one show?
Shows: 16; mV
